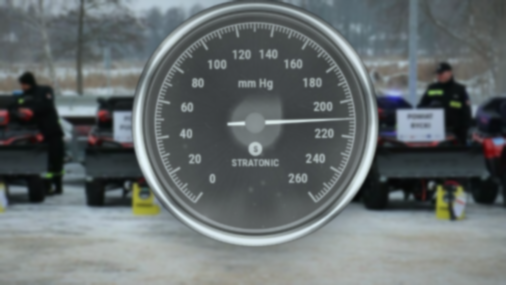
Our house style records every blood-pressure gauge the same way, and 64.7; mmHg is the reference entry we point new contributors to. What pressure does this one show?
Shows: 210; mmHg
